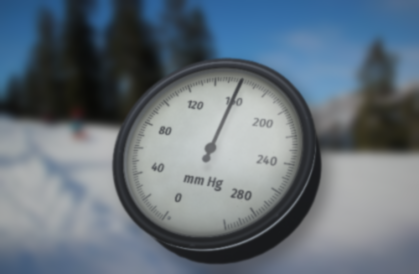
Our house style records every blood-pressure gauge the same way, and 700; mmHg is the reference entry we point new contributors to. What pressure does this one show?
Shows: 160; mmHg
